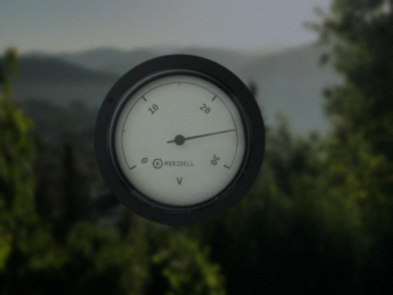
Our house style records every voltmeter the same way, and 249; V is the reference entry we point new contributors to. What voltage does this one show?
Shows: 25; V
